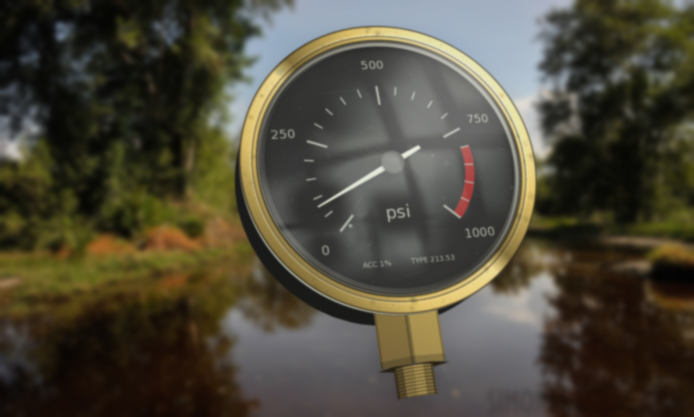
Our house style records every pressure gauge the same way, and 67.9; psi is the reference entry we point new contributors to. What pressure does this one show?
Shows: 75; psi
